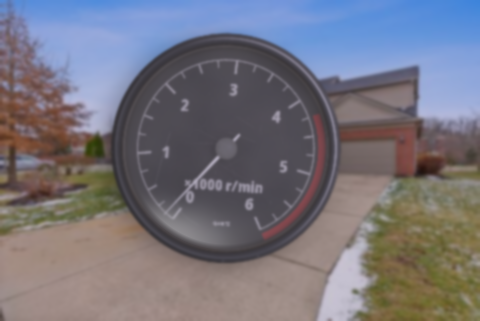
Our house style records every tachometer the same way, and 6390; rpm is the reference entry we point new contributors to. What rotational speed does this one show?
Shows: 125; rpm
